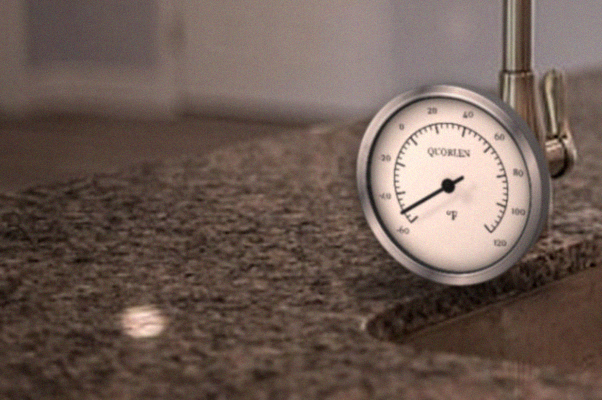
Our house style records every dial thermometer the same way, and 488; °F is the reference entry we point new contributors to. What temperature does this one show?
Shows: -52; °F
